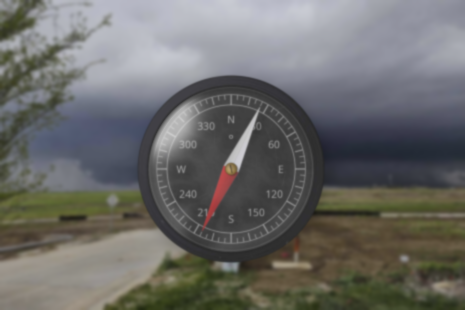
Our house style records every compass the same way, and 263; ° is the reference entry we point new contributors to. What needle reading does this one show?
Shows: 205; °
